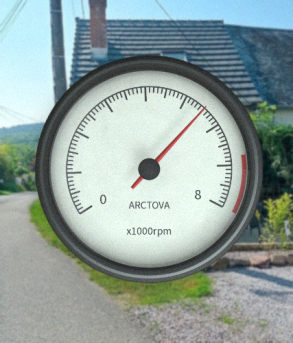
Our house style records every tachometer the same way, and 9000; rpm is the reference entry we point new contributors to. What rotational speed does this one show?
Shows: 5500; rpm
